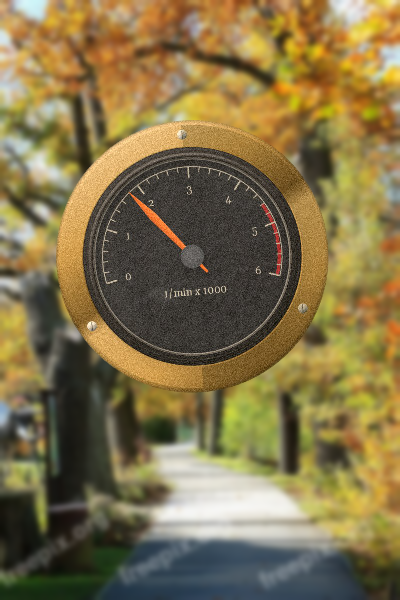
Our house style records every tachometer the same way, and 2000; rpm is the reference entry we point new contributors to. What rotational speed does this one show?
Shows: 1800; rpm
